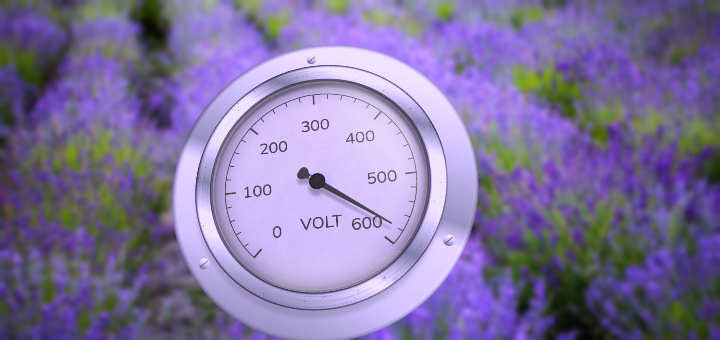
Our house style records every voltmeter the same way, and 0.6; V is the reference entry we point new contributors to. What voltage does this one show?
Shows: 580; V
